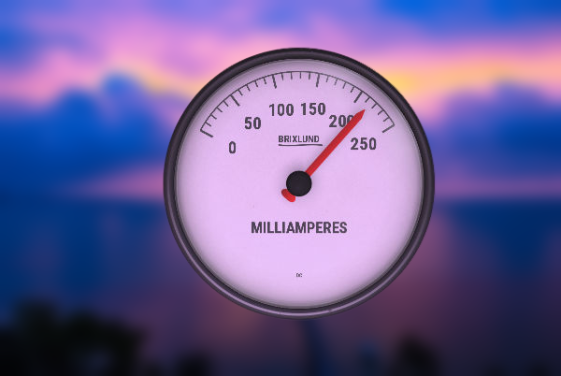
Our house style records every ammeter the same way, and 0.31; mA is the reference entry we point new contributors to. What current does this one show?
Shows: 215; mA
